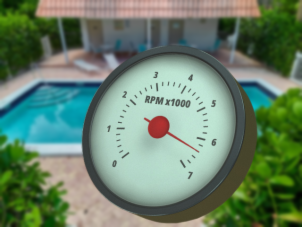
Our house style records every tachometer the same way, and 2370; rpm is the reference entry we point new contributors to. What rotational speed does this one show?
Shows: 6400; rpm
